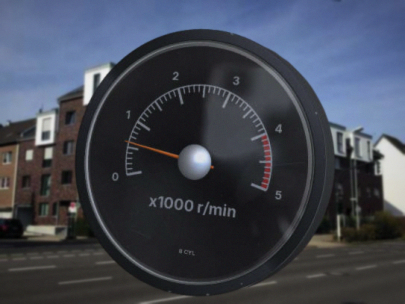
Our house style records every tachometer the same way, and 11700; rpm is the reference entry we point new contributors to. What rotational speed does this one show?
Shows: 600; rpm
